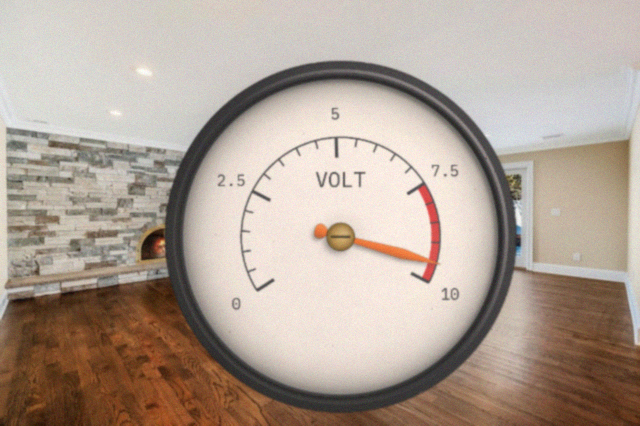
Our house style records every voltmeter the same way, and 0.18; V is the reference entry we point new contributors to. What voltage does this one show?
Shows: 9.5; V
